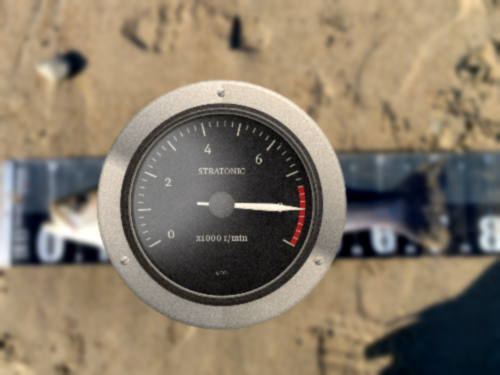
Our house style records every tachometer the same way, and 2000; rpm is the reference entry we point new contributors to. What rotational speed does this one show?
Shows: 8000; rpm
